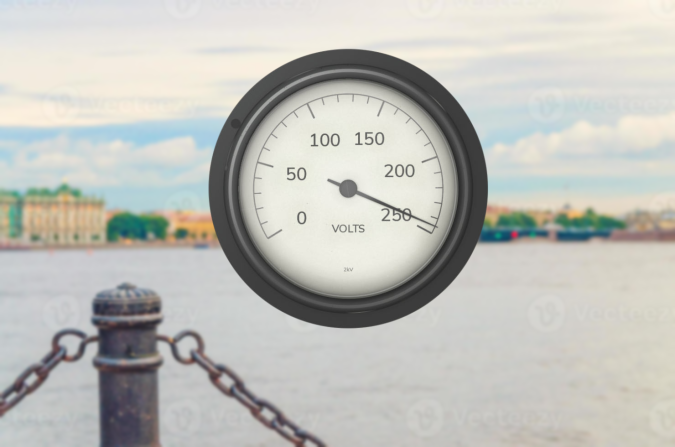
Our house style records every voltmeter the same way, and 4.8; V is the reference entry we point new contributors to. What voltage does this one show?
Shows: 245; V
